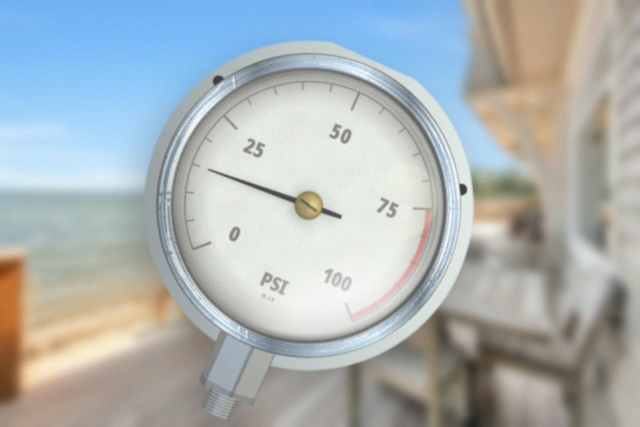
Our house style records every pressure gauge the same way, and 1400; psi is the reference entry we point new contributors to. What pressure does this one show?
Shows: 15; psi
